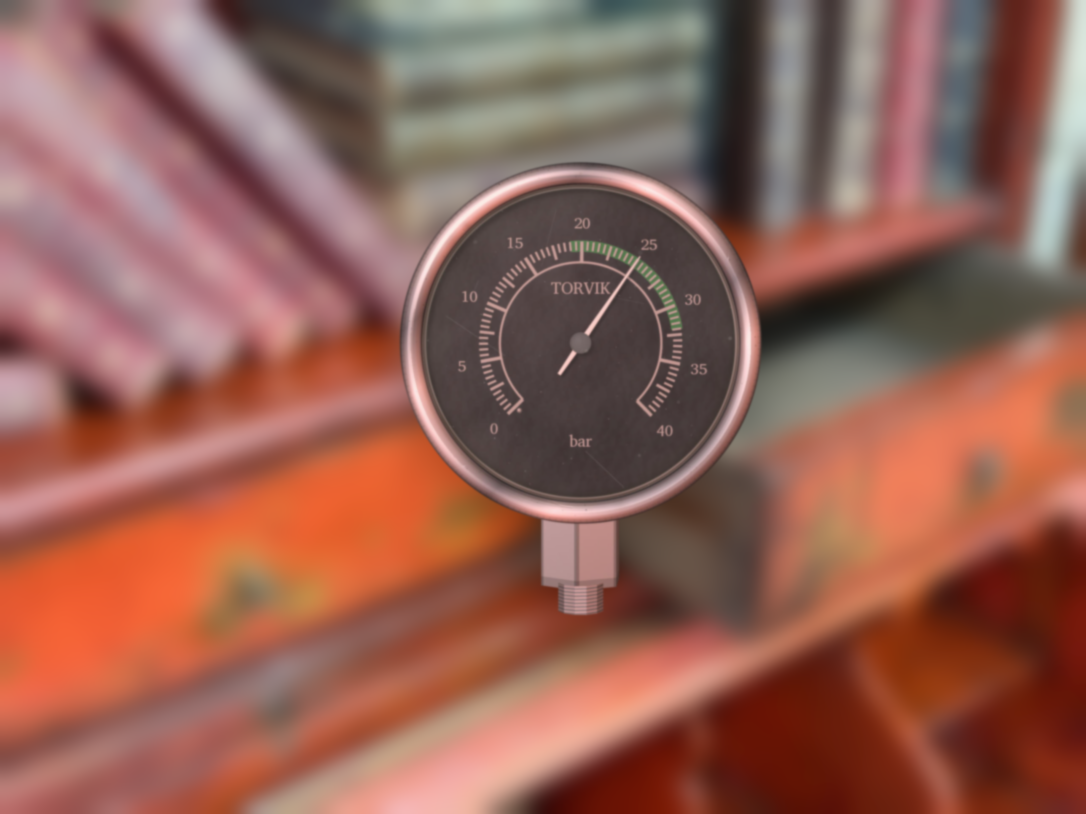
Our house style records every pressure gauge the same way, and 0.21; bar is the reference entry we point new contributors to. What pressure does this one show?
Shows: 25; bar
